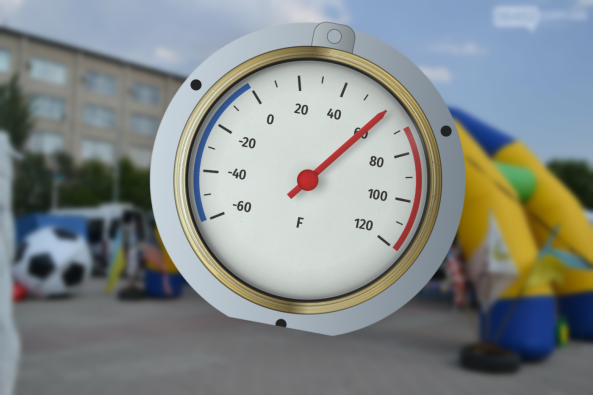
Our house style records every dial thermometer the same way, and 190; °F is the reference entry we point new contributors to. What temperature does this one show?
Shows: 60; °F
